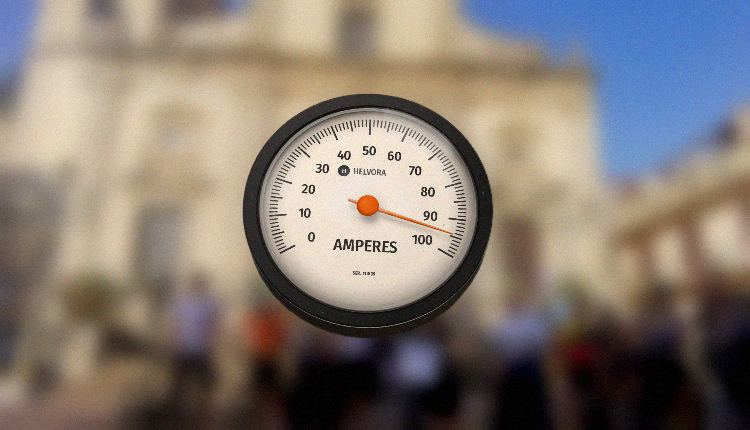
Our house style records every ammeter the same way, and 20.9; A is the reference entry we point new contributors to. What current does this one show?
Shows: 95; A
